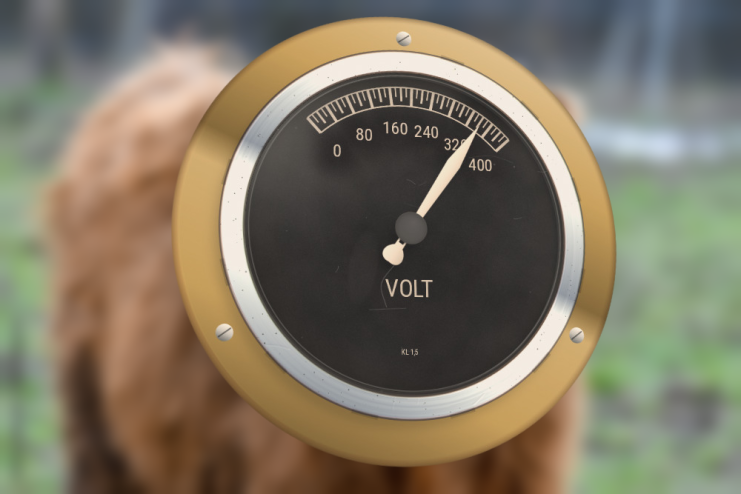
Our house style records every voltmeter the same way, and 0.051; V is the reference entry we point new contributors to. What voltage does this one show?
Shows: 340; V
